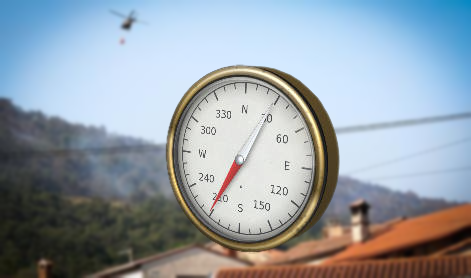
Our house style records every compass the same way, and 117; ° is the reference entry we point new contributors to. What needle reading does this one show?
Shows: 210; °
